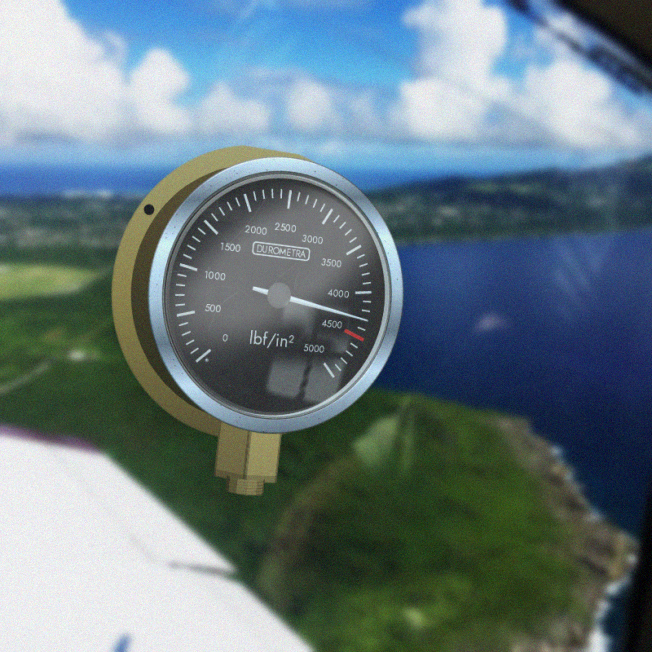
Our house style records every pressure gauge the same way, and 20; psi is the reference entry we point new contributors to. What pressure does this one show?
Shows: 4300; psi
